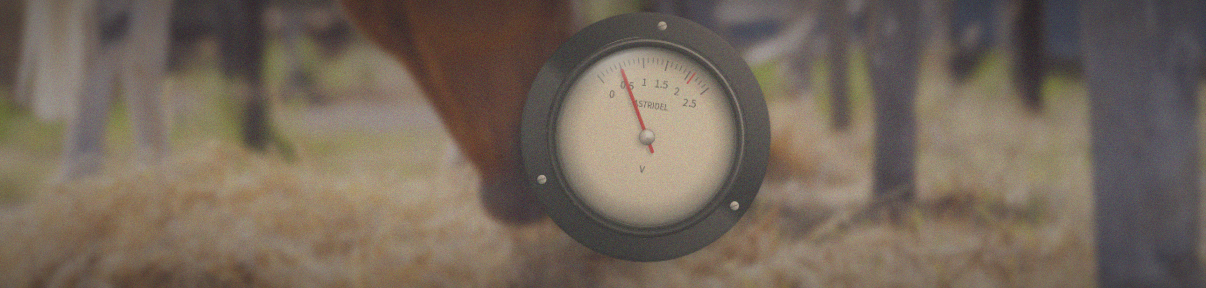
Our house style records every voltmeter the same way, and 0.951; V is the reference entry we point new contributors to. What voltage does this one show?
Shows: 0.5; V
